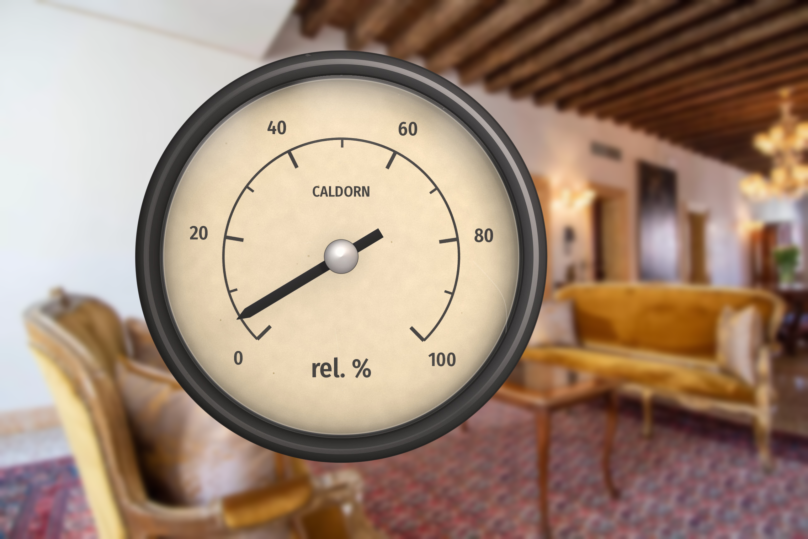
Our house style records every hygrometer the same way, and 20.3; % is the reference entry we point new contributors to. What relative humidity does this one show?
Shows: 5; %
